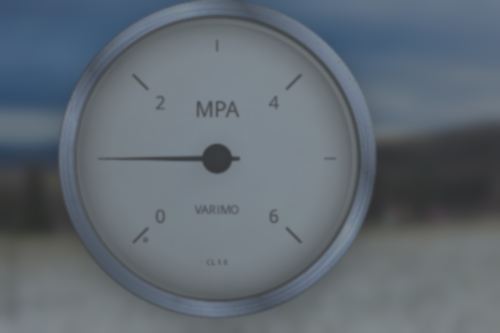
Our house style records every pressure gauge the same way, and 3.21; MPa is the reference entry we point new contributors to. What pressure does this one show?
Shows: 1; MPa
